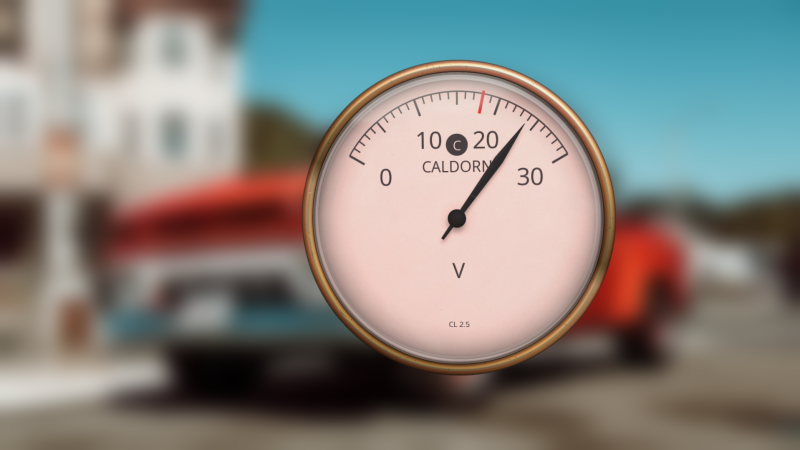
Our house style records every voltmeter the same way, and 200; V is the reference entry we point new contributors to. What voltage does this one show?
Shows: 24; V
